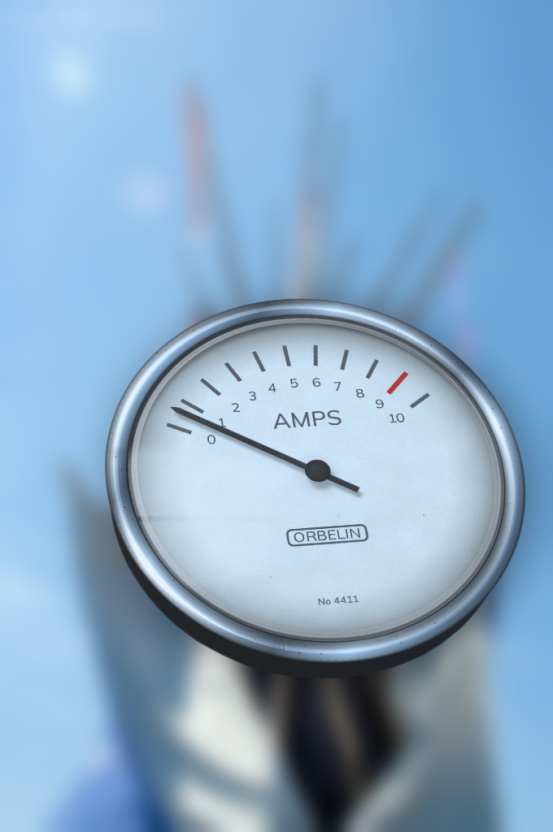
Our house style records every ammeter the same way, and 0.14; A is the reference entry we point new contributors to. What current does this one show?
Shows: 0.5; A
